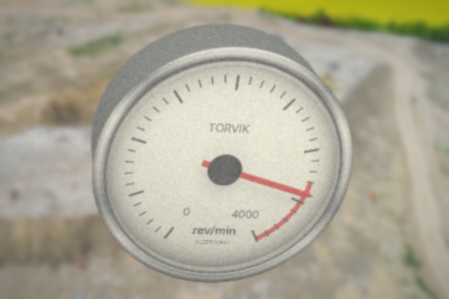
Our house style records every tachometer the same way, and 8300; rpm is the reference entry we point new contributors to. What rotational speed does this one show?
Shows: 3400; rpm
